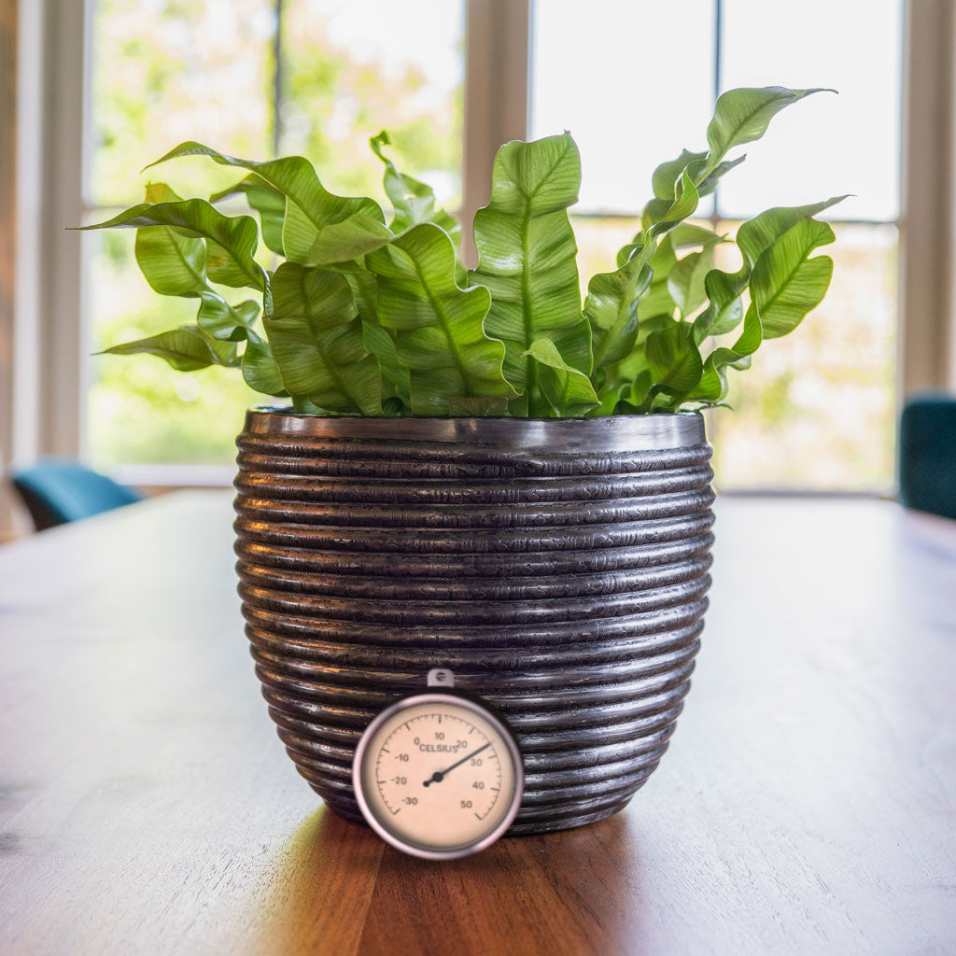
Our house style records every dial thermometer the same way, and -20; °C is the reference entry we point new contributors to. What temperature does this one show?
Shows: 26; °C
